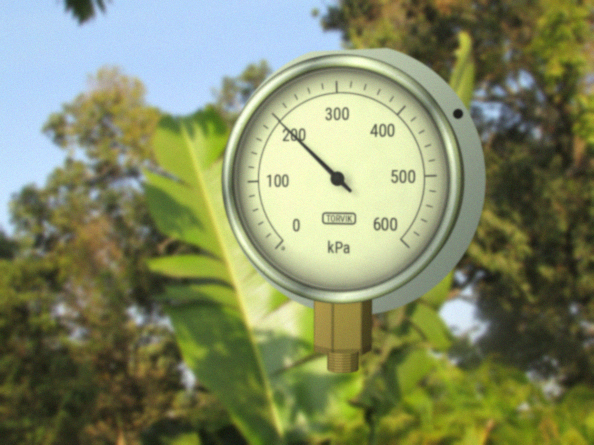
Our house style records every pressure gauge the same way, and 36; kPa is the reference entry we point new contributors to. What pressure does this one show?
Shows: 200; kPa
